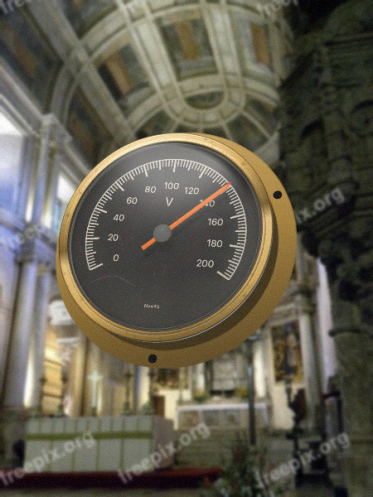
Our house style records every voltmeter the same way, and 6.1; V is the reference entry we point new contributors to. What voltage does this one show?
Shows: 140; V
